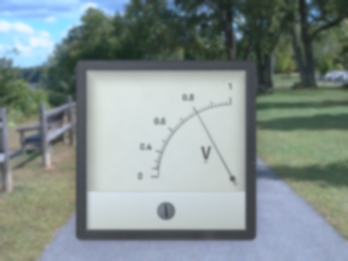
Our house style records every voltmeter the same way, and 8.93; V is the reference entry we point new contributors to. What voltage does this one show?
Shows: 0.8; V
